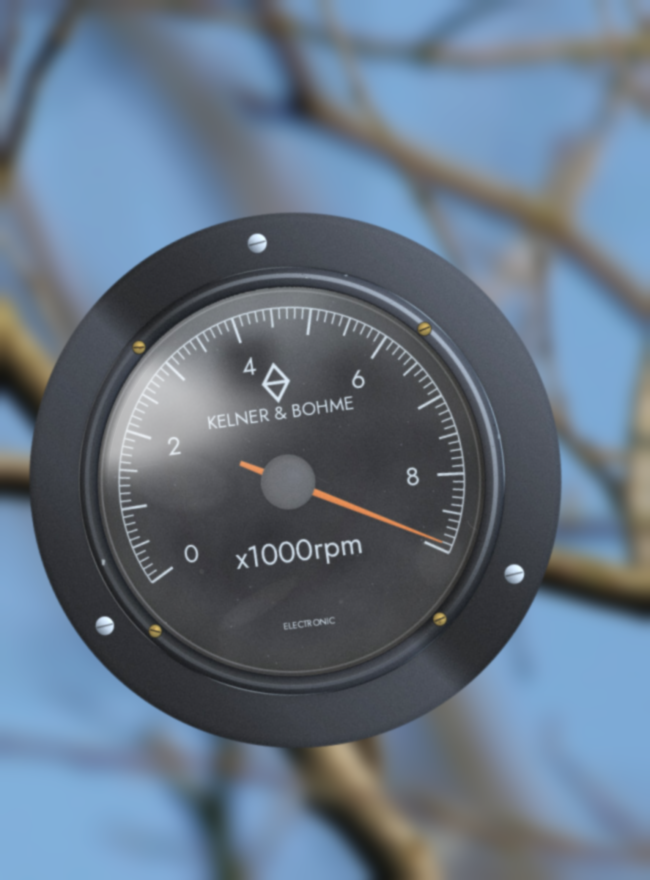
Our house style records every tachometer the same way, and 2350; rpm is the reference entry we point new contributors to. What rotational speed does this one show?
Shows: 8900; rpm
